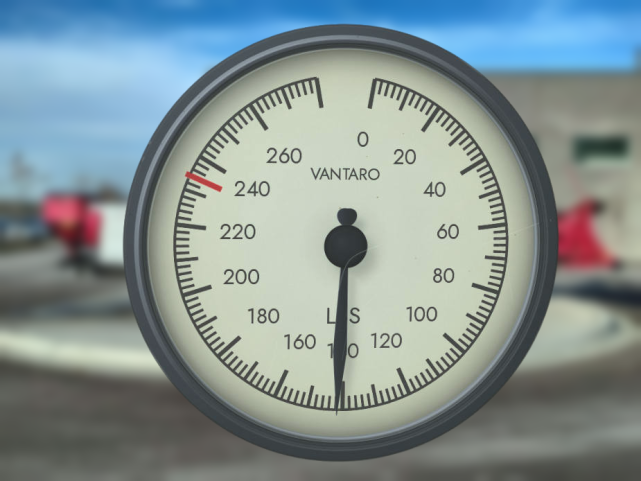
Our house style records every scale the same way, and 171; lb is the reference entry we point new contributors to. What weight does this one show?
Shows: 142; lb
